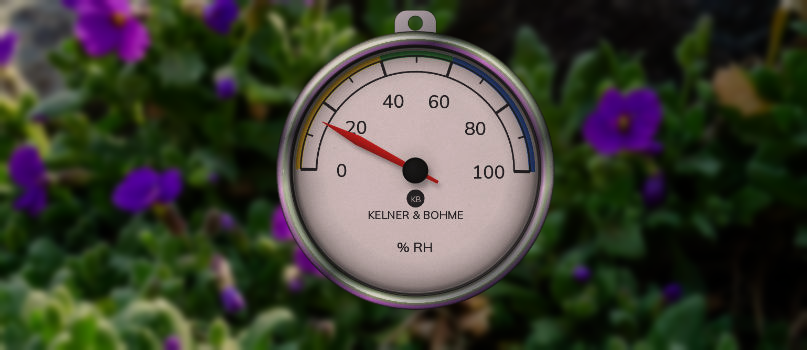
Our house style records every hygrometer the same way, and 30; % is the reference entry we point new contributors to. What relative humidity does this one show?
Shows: 15; %
